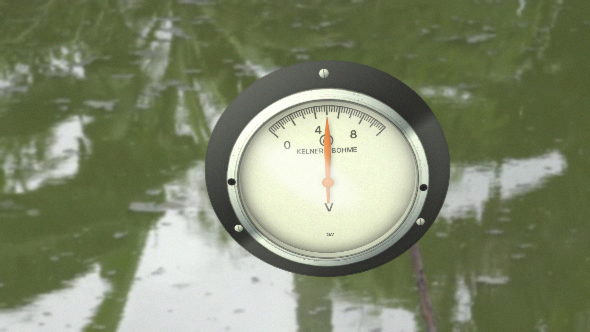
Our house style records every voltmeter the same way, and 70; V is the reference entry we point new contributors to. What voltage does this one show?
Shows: 5; V
